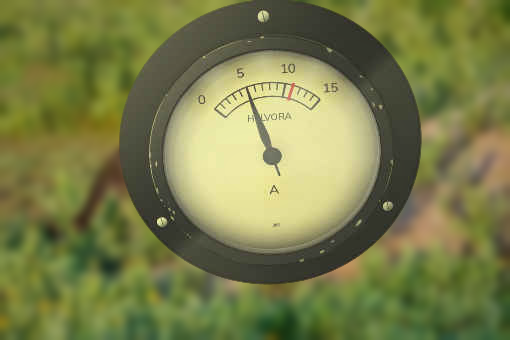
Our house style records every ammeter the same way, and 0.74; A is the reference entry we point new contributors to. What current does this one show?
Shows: 5; A
